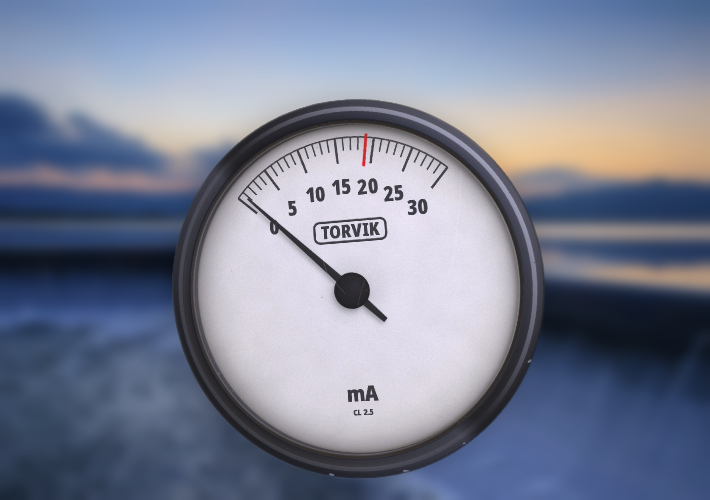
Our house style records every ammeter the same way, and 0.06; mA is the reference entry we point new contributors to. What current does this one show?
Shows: 1; mA
